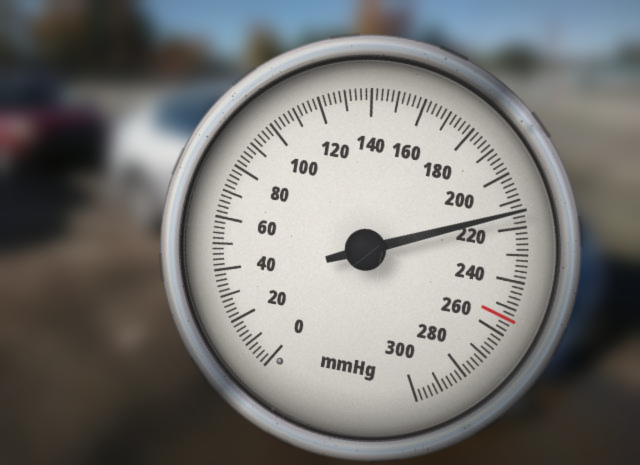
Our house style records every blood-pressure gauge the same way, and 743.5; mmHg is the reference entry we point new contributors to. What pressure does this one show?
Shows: 214; mmHg
